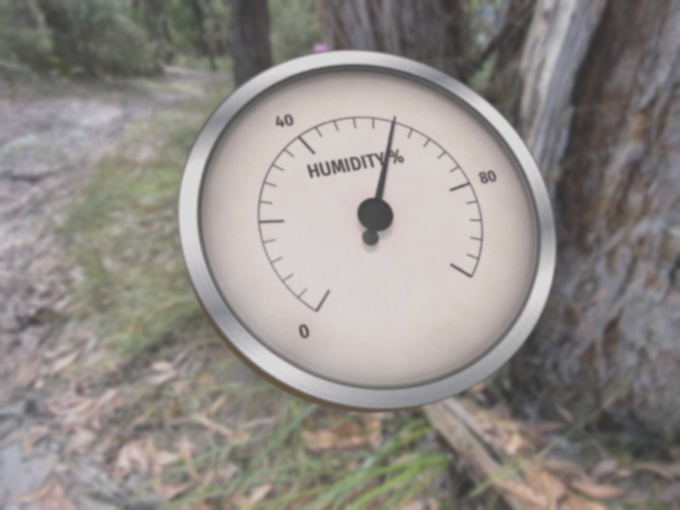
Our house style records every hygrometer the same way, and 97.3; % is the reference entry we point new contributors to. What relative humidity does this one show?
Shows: 60; %
